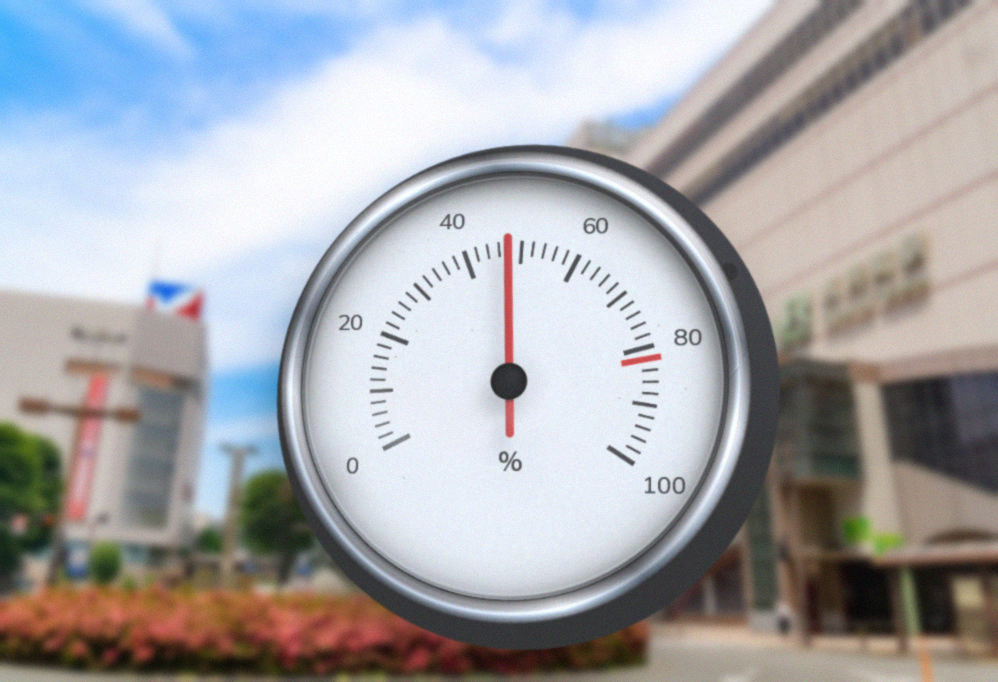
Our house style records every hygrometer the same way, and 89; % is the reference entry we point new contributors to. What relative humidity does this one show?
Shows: 48; %
